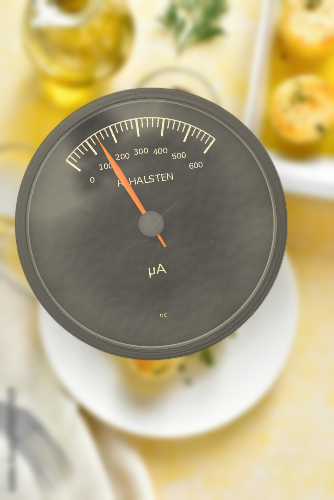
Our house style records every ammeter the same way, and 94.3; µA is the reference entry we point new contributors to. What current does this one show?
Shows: 140; µA
